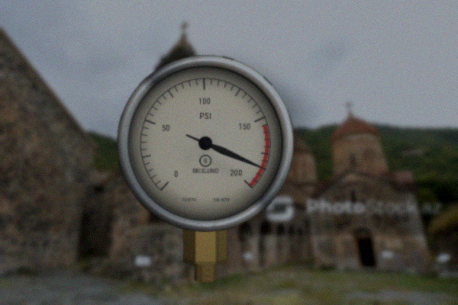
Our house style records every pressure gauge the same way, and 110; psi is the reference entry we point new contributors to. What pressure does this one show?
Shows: 185; psi
